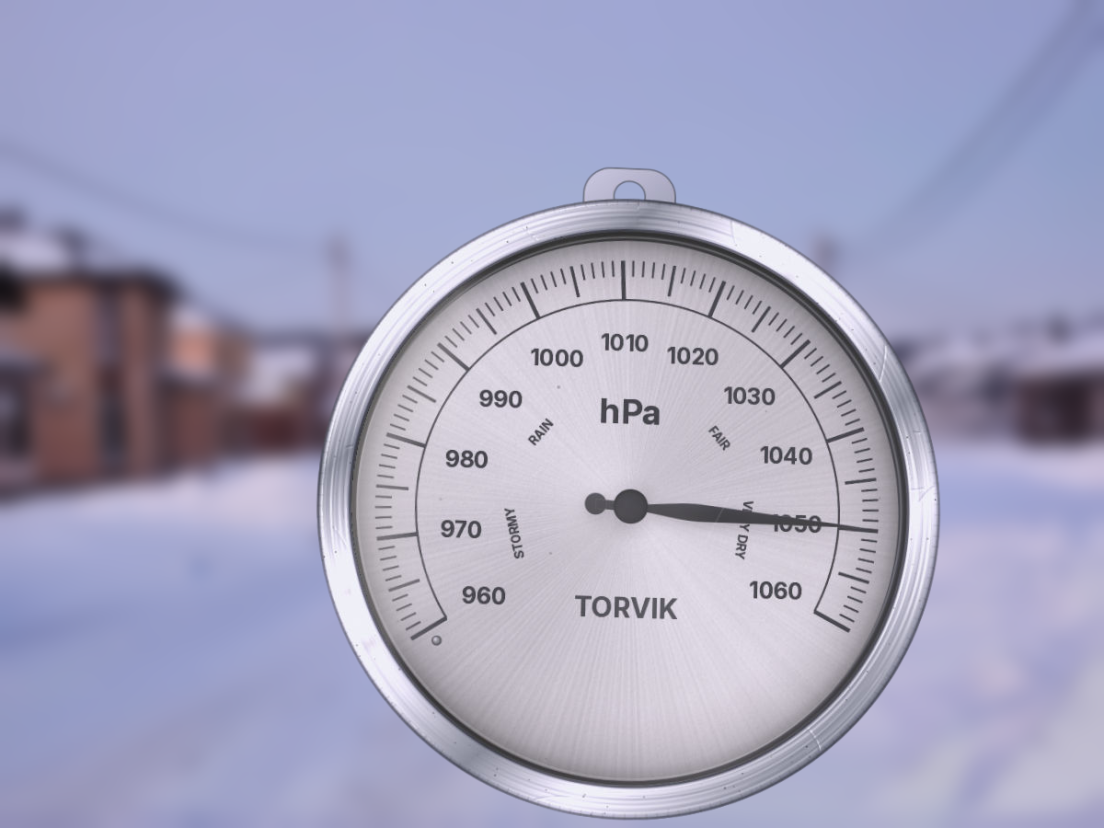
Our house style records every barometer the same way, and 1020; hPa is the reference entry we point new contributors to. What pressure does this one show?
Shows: 1050; hPa
